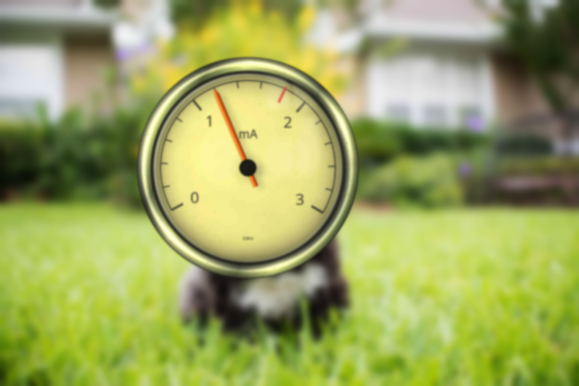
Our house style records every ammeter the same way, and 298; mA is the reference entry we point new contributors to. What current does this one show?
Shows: 1.2; mA
